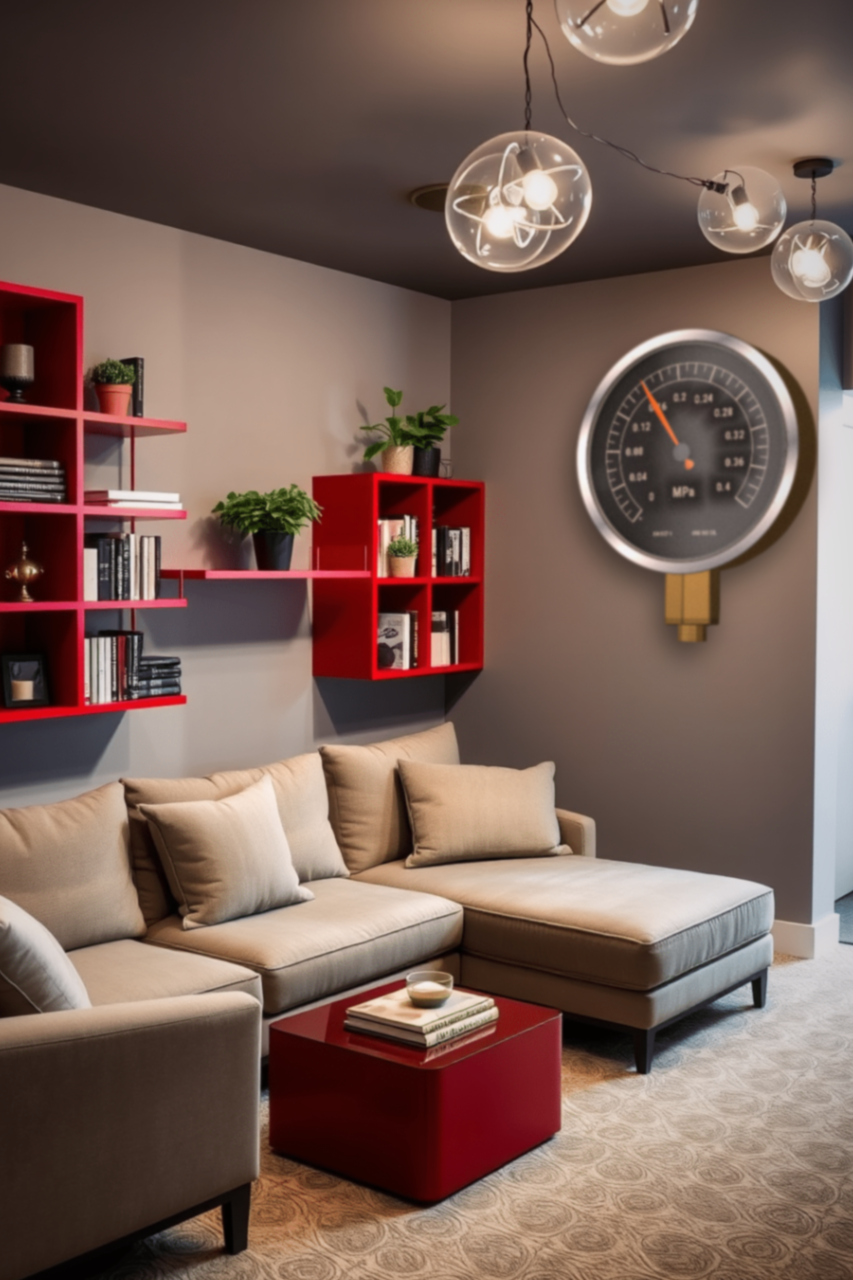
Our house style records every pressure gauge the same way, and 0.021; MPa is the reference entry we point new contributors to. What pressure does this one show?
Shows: 0.16; MPa
